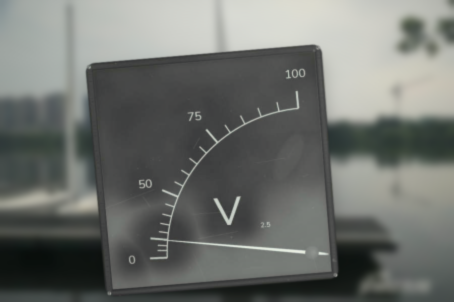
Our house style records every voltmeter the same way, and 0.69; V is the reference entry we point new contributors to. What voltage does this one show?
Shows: 25; V
